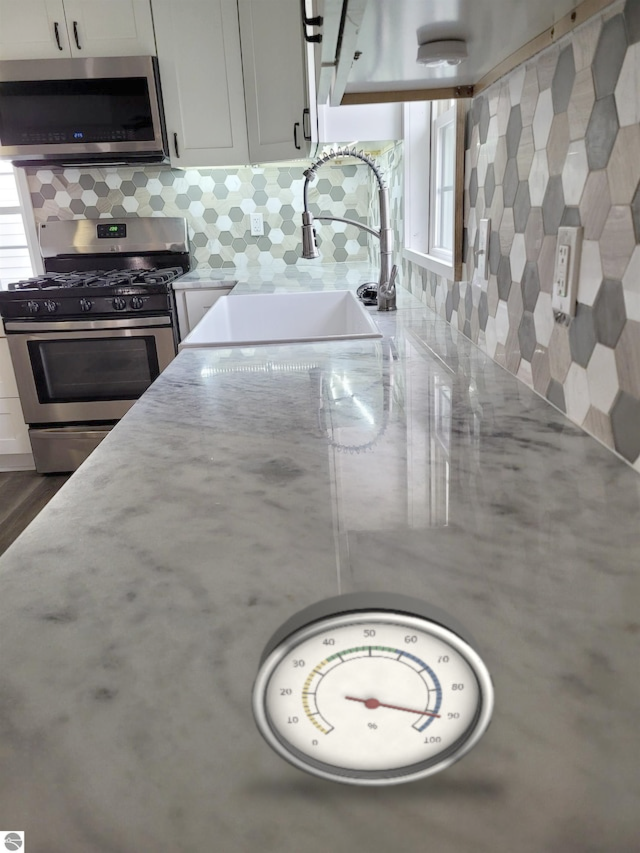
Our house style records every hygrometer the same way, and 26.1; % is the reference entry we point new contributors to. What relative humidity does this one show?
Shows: 90; %
